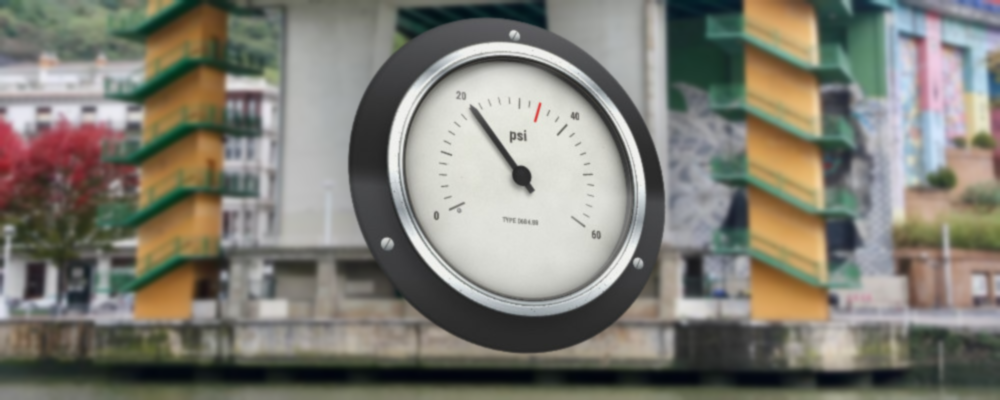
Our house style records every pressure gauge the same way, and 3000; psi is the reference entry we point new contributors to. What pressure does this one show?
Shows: 20; psi
